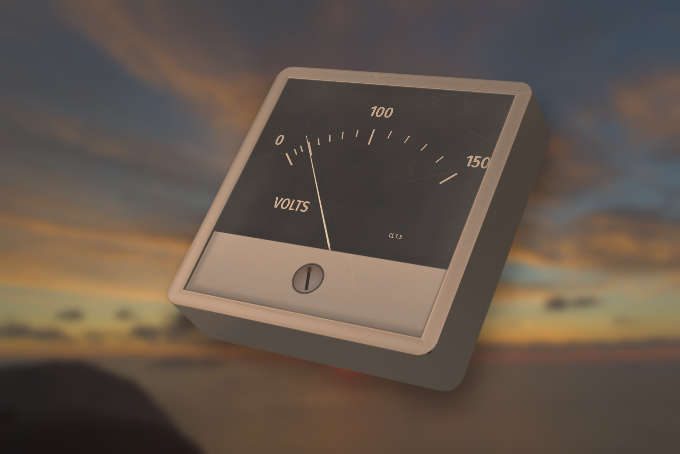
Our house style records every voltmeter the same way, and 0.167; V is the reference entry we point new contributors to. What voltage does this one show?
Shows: 50; V
